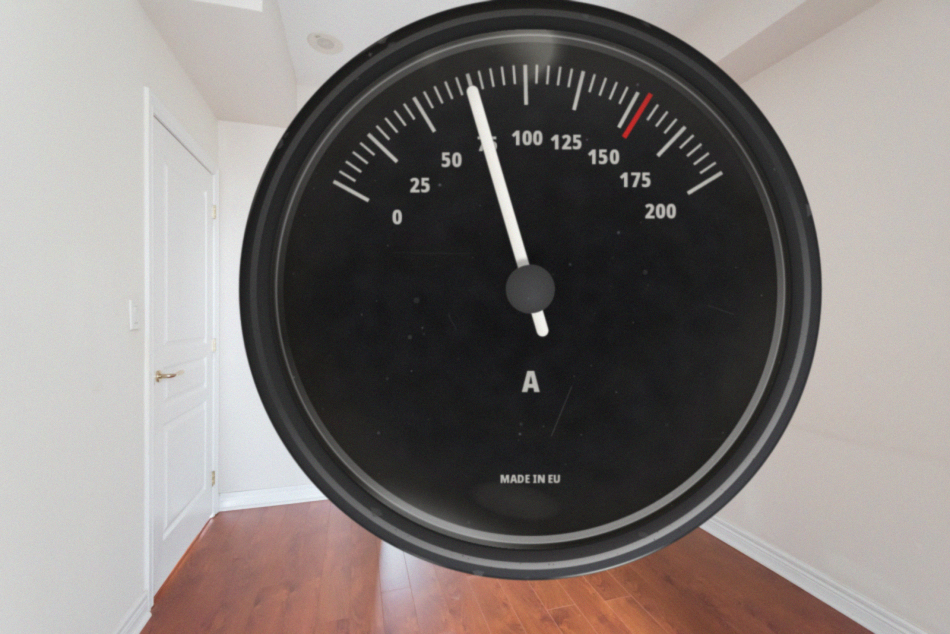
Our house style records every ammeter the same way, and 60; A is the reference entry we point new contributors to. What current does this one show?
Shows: 75; A
